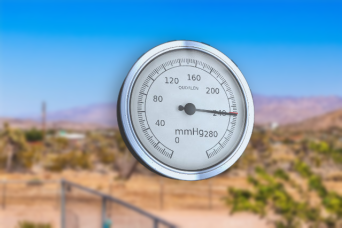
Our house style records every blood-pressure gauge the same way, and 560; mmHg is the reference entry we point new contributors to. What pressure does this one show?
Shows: 240; mmHg
